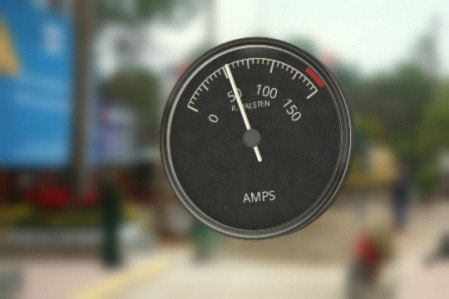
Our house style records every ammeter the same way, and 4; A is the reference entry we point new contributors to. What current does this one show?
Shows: 55; A
